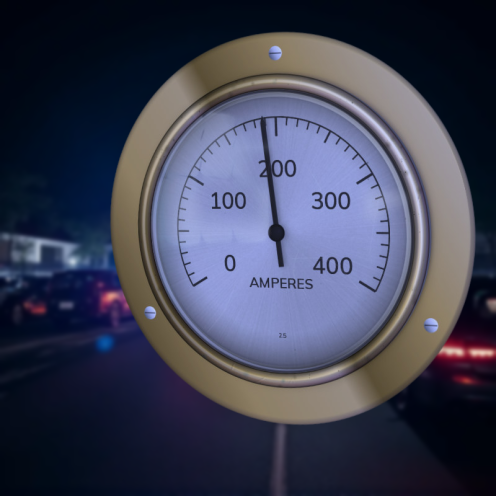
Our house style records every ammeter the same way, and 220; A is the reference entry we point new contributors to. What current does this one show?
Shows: 190; A
